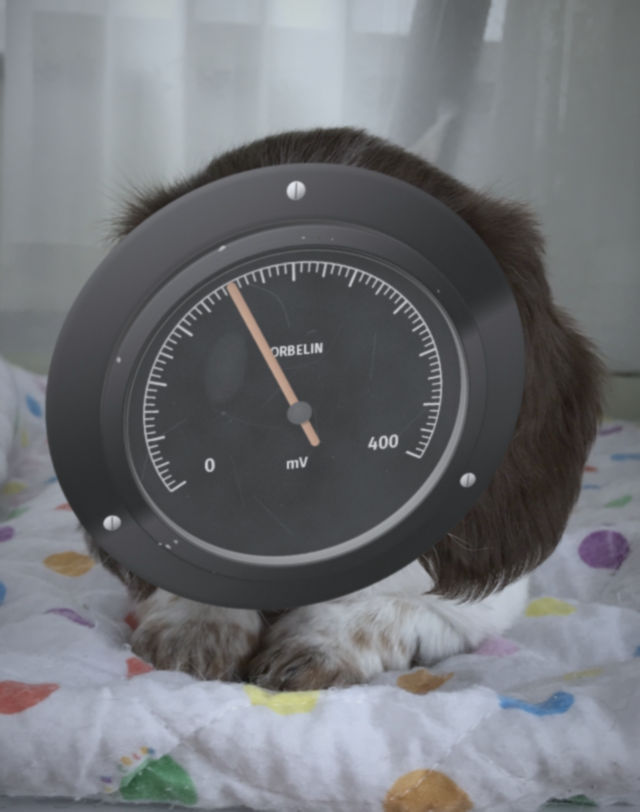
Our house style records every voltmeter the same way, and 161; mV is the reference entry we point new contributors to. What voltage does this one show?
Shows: 160; mV
